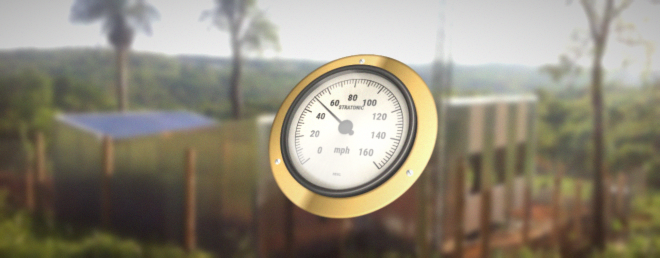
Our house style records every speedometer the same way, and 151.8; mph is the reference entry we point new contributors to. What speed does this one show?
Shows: 50; mph
